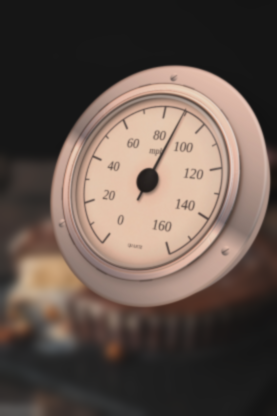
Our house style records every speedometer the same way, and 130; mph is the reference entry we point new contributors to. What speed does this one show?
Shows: 90; mph
